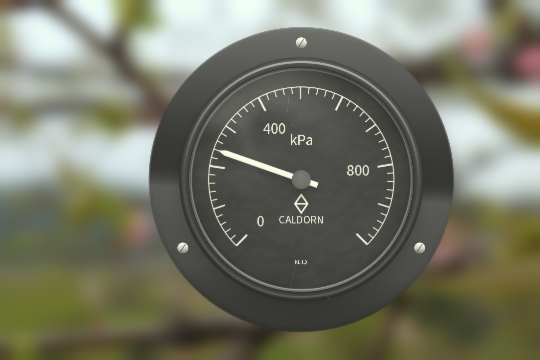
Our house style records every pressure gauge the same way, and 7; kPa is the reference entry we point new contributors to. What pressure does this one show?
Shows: 240; kPa
